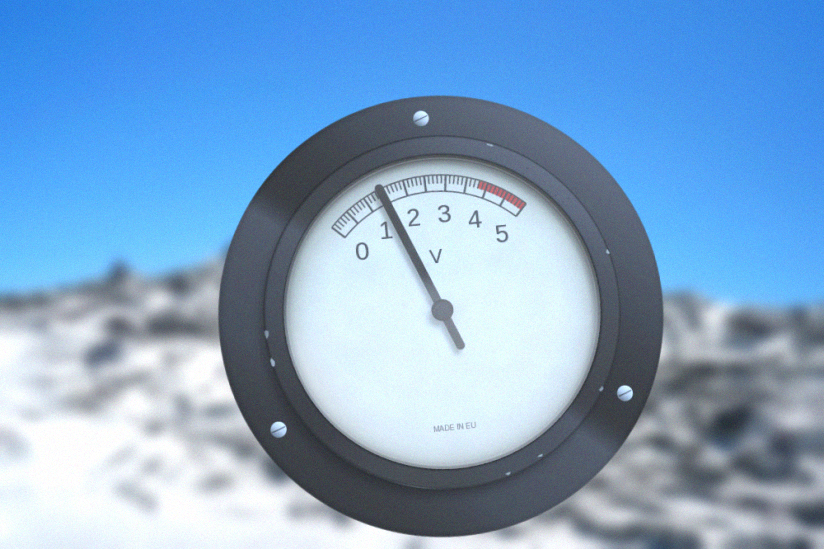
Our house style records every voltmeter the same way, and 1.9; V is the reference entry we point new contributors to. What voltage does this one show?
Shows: 1.4; V
